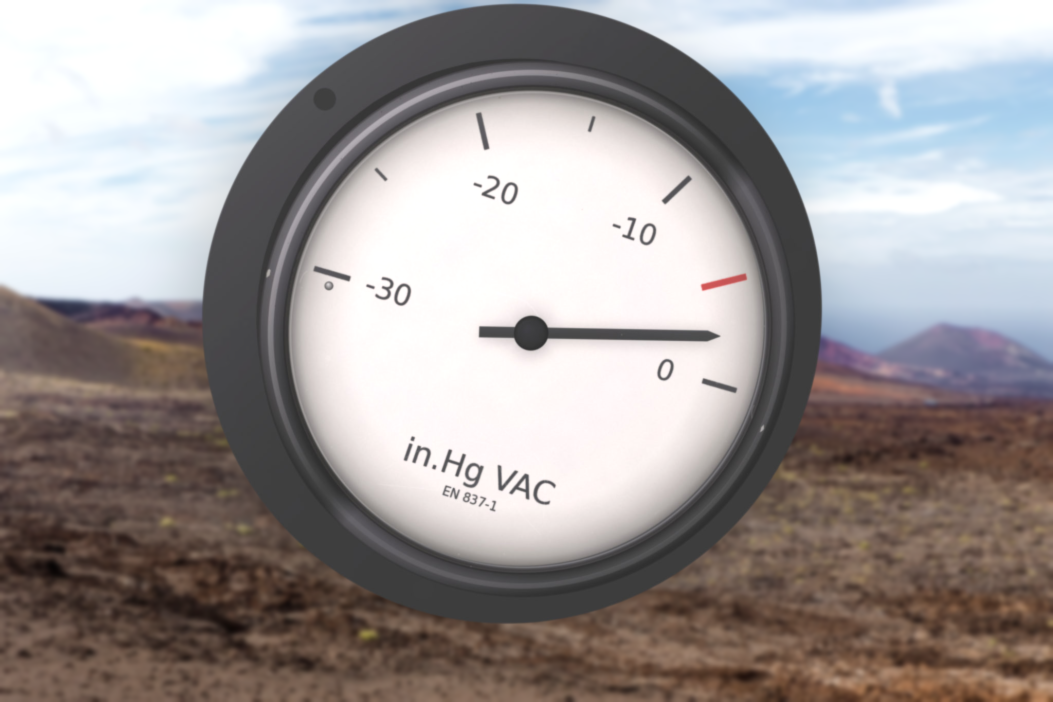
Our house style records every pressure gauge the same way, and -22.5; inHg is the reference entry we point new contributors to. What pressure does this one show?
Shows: -2.5; inHg
